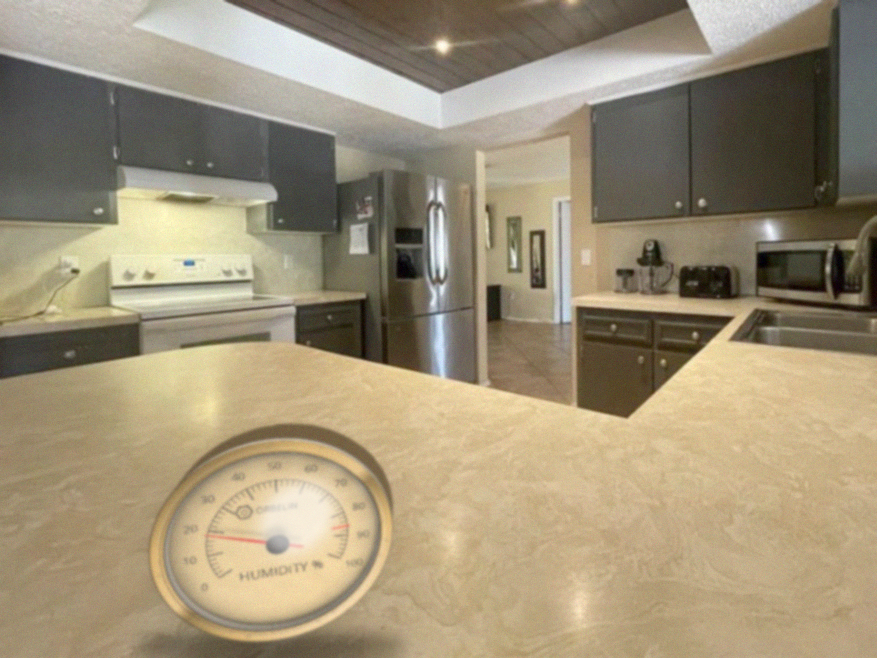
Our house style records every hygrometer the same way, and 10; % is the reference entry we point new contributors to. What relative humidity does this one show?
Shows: 20; %
